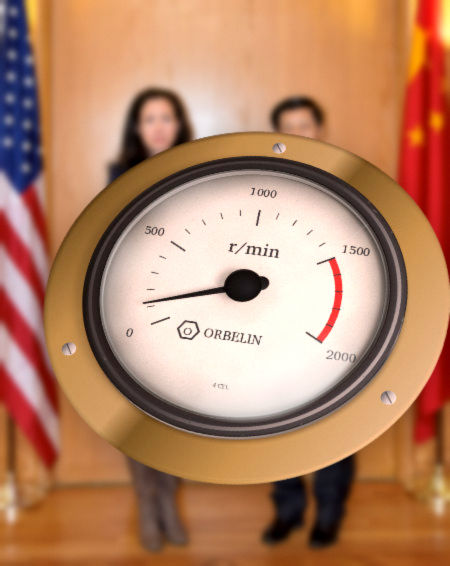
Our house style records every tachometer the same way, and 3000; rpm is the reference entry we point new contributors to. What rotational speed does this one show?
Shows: 100; rpm
